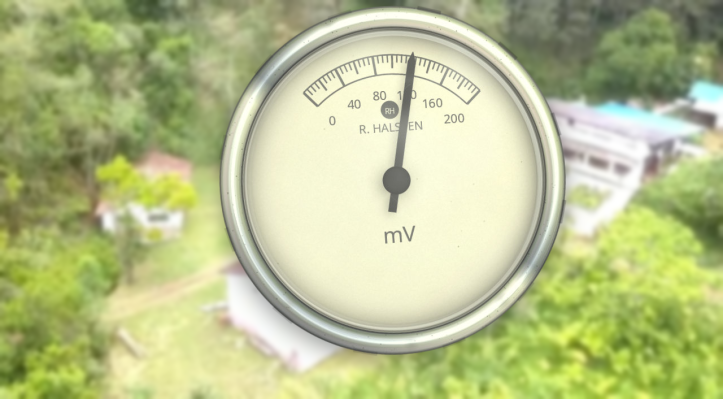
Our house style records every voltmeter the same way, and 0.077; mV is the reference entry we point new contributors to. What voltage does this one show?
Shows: 120; mV
